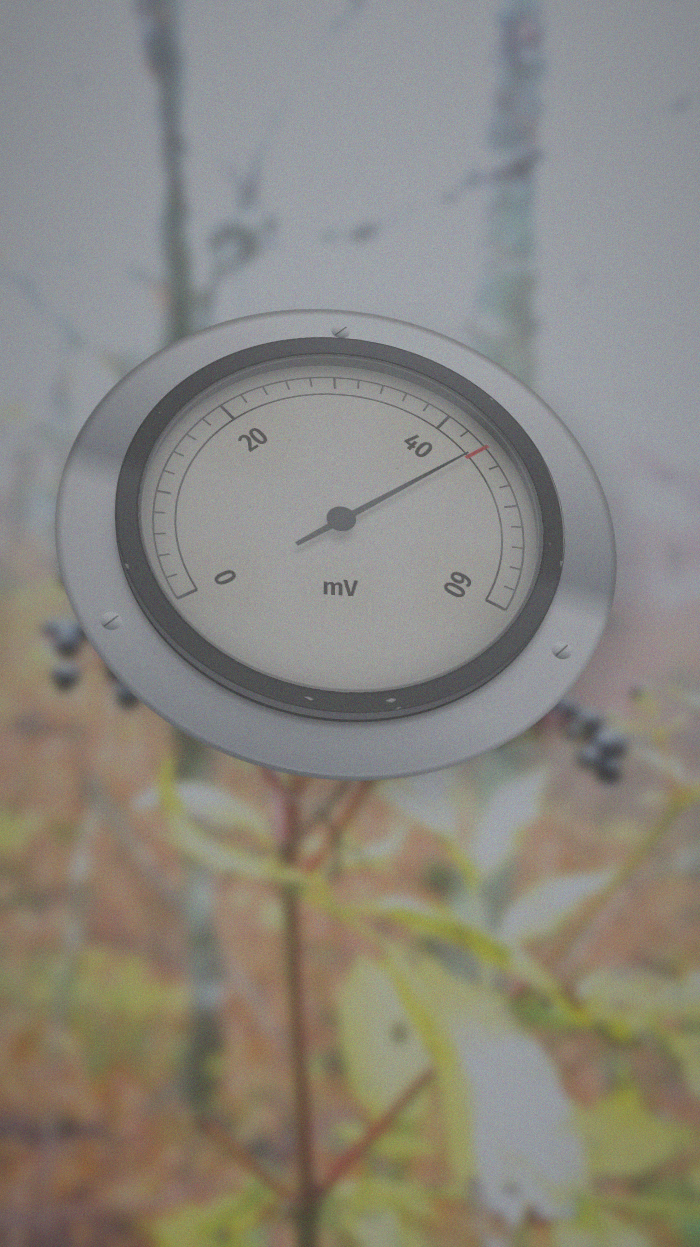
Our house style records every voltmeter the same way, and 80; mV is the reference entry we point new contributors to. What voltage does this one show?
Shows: 44; mV
